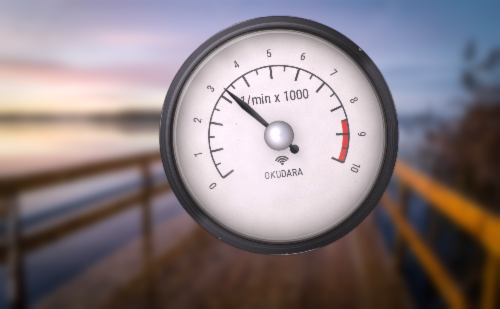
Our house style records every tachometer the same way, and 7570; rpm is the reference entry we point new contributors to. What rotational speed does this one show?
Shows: 3250; rpm
